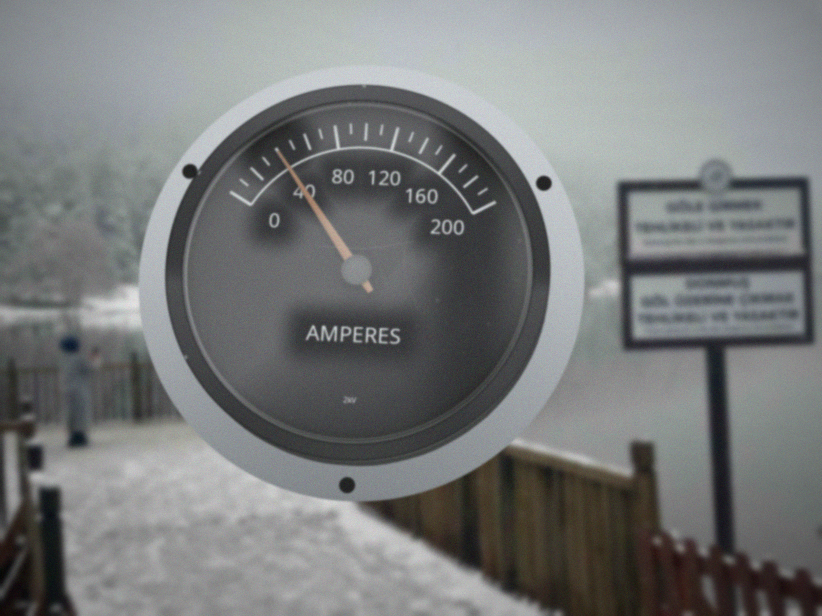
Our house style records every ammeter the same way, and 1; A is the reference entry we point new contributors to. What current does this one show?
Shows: 40; A
